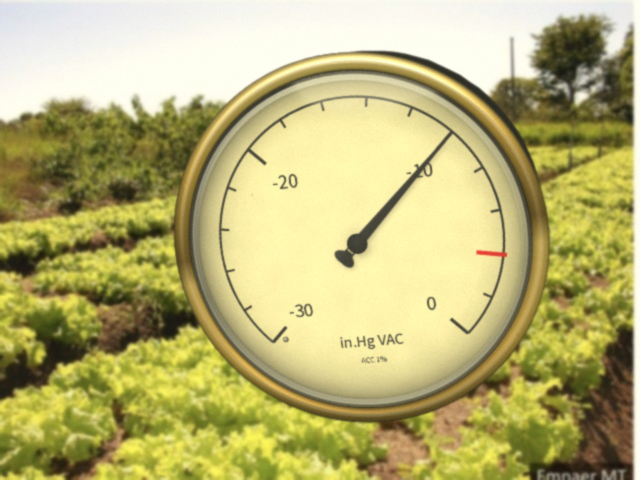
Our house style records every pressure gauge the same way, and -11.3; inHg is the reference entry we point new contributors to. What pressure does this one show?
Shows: -10; inHg
